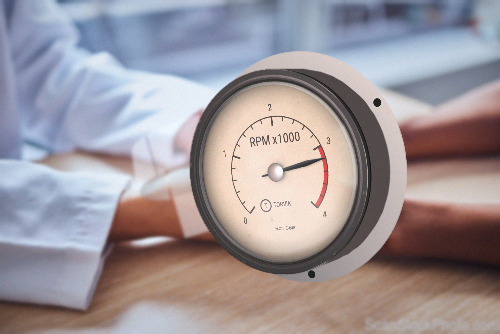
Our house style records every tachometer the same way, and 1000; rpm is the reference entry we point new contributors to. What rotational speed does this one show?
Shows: 3200; rpm
